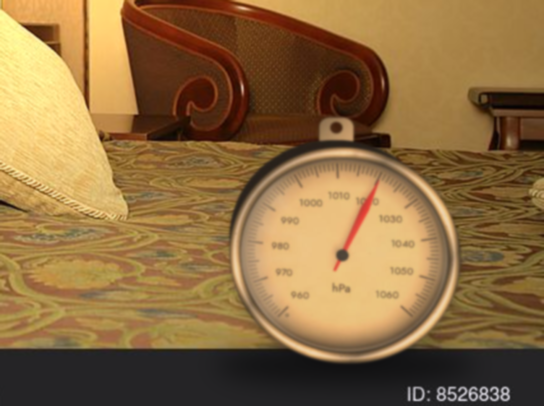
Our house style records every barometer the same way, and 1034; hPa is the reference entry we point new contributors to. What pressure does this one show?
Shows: 1020; hPa
